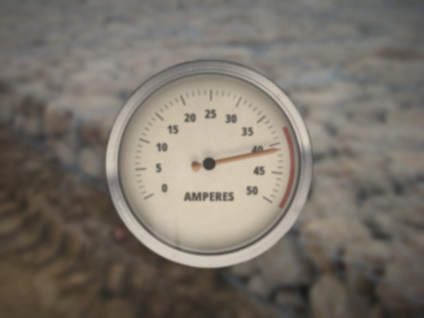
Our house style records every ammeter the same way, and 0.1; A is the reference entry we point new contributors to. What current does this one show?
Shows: 41; A
